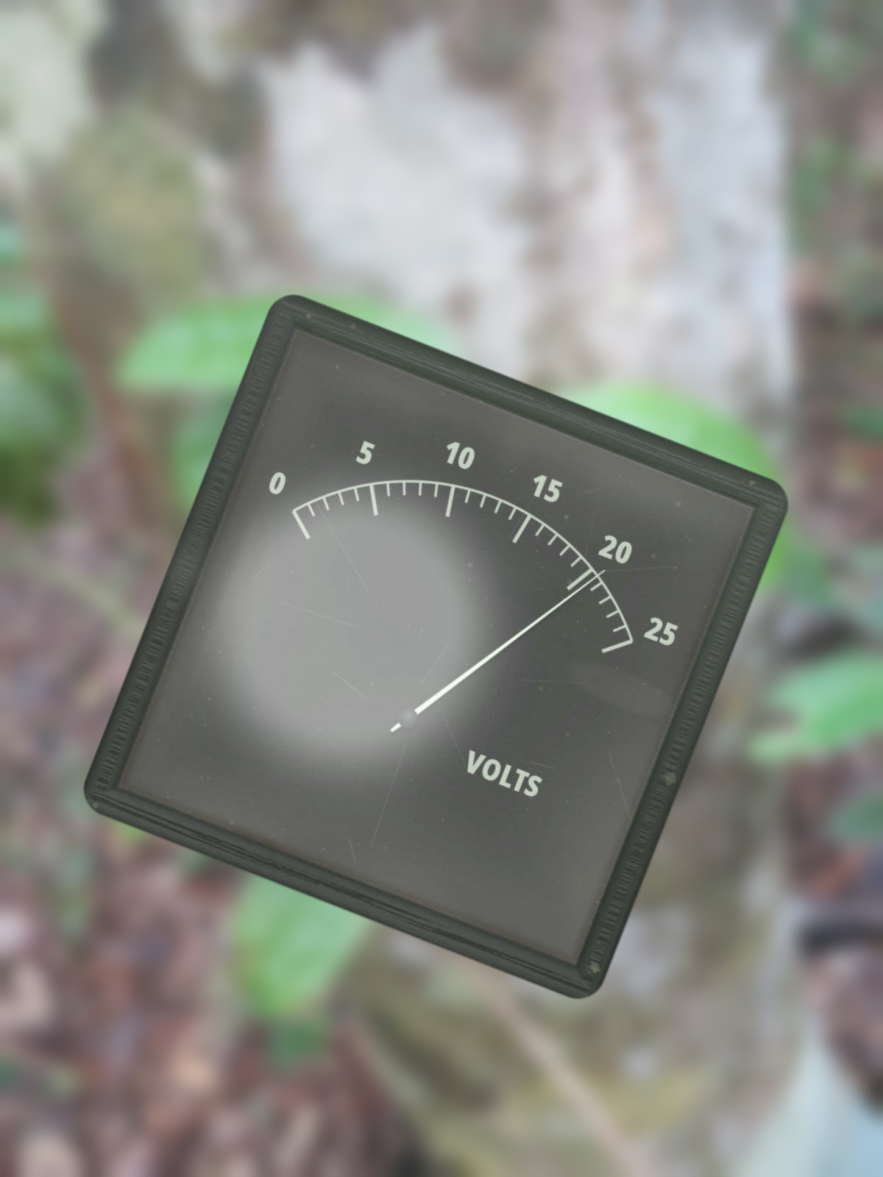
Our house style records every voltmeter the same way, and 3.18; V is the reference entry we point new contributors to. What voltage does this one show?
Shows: 20.5; V
